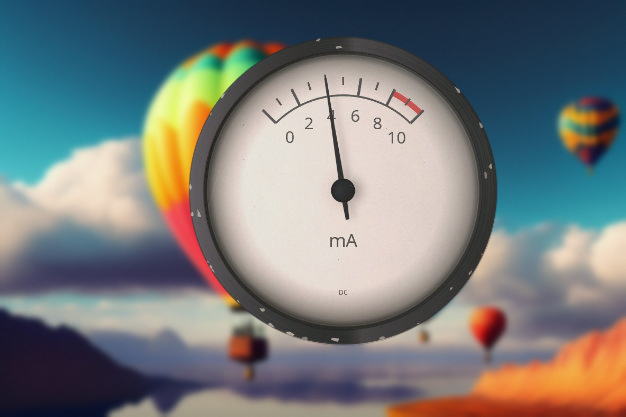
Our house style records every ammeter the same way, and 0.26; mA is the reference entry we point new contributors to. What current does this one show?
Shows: 4; mA
